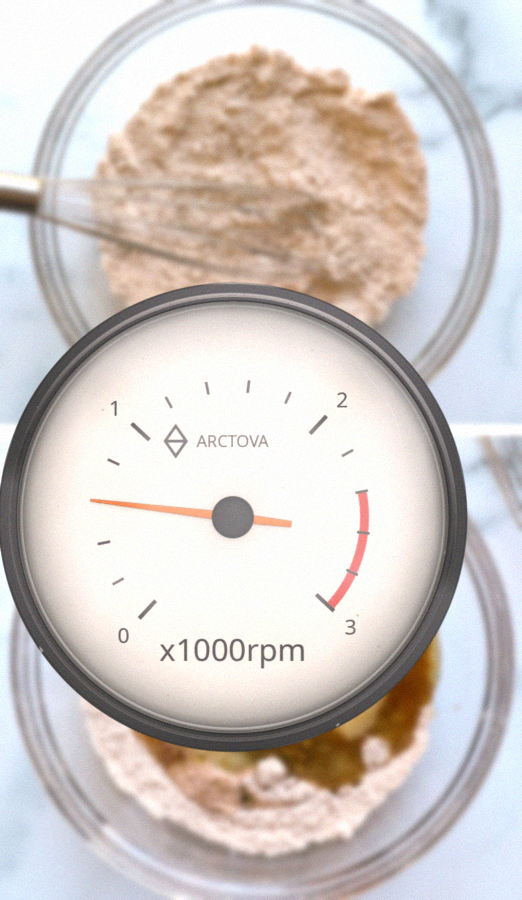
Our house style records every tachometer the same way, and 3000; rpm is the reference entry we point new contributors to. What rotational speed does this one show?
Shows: 600; rpm
